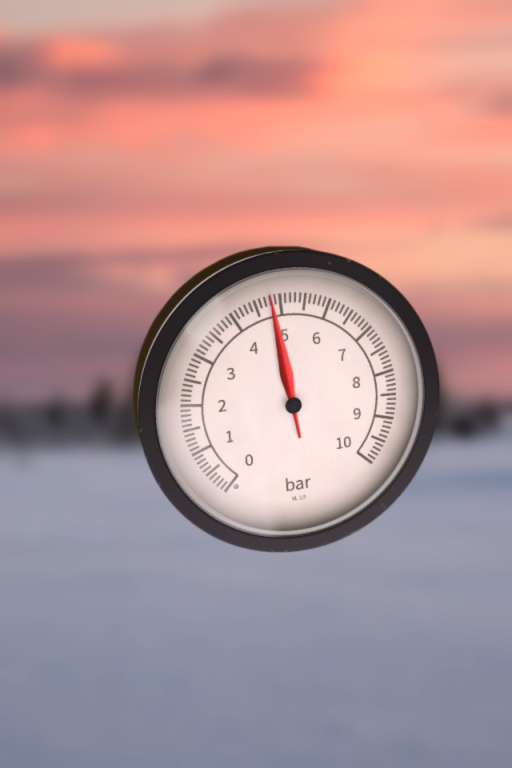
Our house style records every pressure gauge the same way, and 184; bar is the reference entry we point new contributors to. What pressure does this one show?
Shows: 4.8; bar
